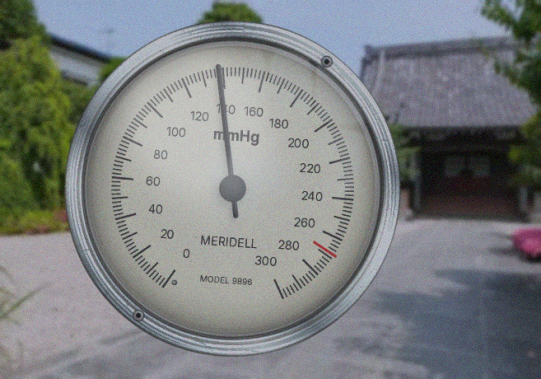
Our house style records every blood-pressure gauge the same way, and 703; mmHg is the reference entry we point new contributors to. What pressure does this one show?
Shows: 138; mmHg
